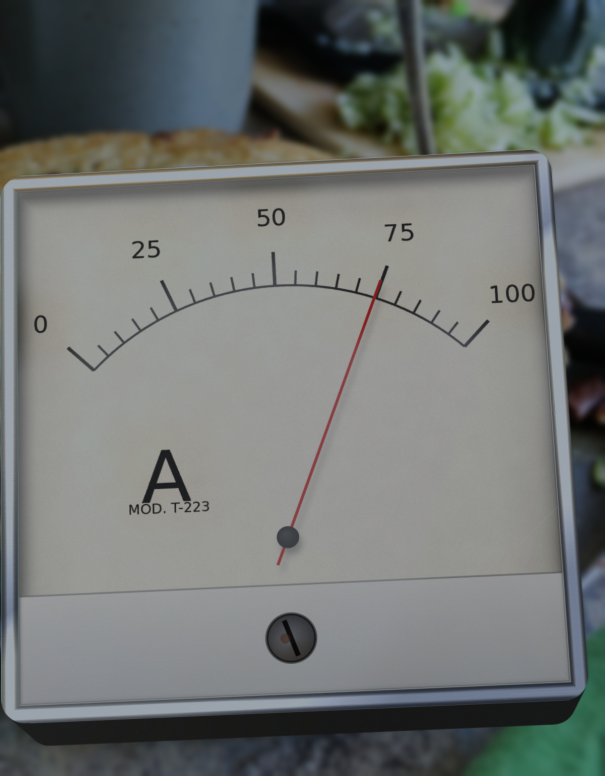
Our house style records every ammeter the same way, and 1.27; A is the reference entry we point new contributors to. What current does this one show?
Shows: 75; A
